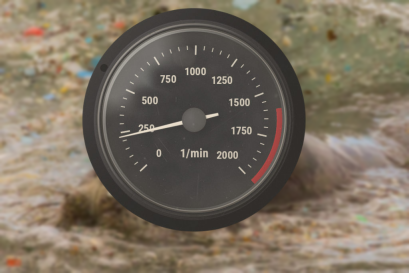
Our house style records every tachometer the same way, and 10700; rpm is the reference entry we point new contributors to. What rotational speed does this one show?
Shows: 225; rpm
